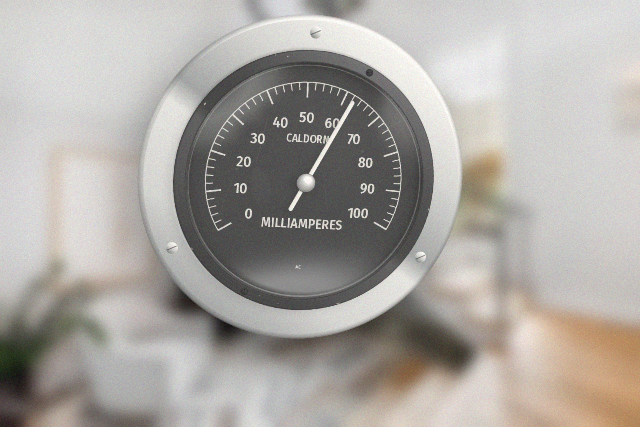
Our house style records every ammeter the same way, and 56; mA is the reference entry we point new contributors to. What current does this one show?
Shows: 62; mA
